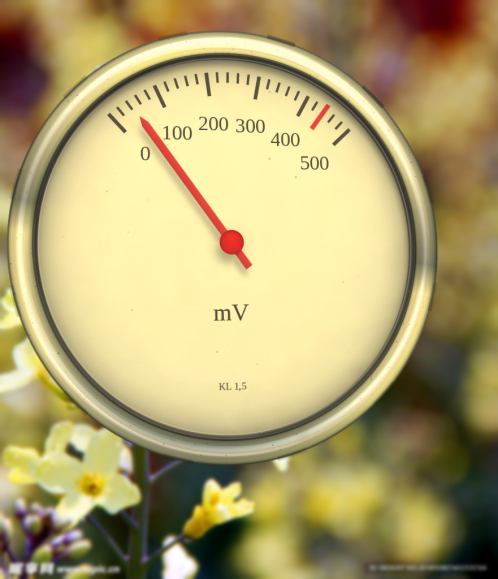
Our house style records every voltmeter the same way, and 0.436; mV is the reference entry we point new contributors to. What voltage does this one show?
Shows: 40; mV
